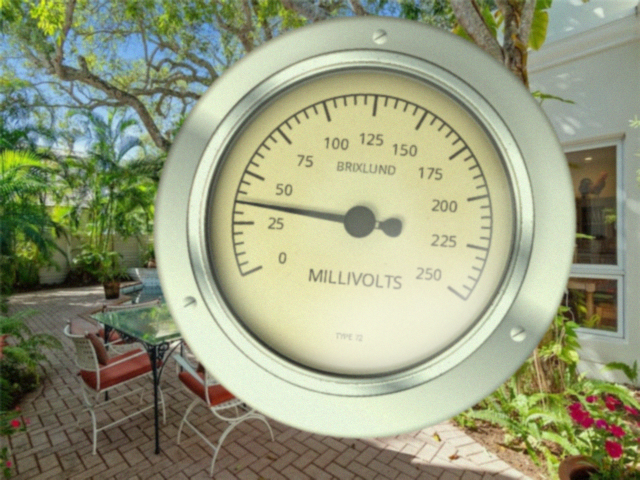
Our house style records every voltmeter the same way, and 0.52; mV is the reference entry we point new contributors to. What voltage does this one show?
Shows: 35; mV
